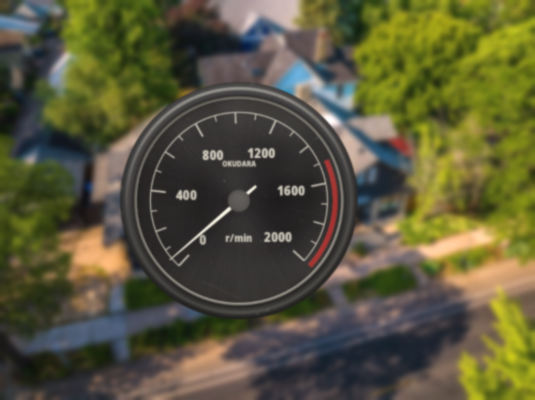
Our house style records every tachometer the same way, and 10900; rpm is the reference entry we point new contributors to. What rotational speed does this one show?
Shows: 50; rpm
